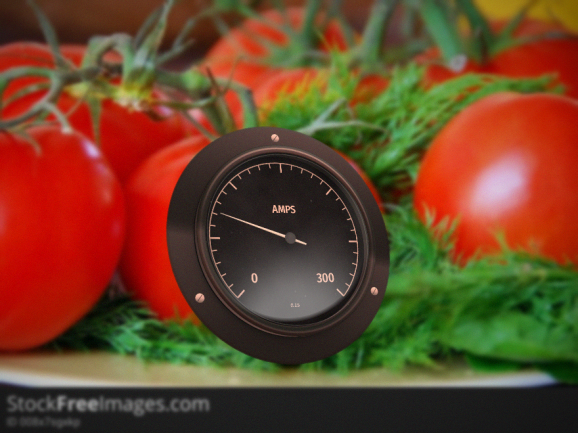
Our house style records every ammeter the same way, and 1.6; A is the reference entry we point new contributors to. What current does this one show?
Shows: 70; A
